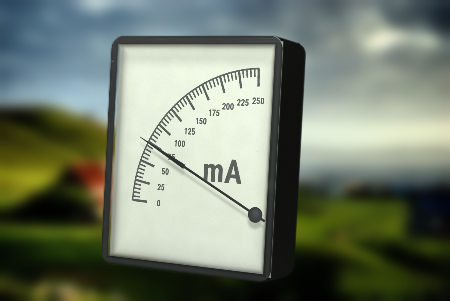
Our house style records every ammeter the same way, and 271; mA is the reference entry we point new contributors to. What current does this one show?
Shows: 75; mA
